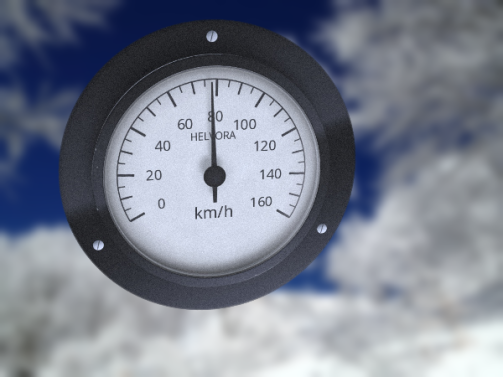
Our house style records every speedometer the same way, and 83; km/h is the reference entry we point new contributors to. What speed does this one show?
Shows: 77.5; km/h
